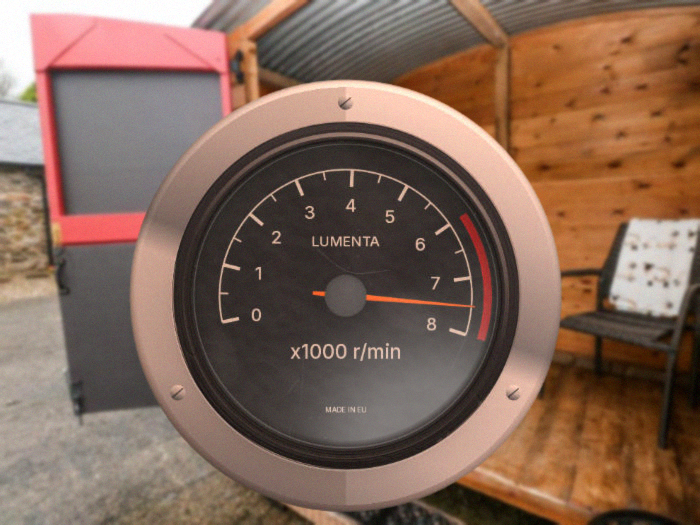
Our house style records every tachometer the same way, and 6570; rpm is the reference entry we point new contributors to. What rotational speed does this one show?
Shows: 7500; rpm
